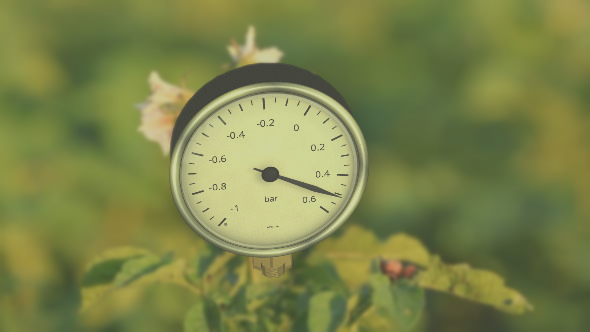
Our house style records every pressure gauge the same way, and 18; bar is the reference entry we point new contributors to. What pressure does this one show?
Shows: 0.5; bar
